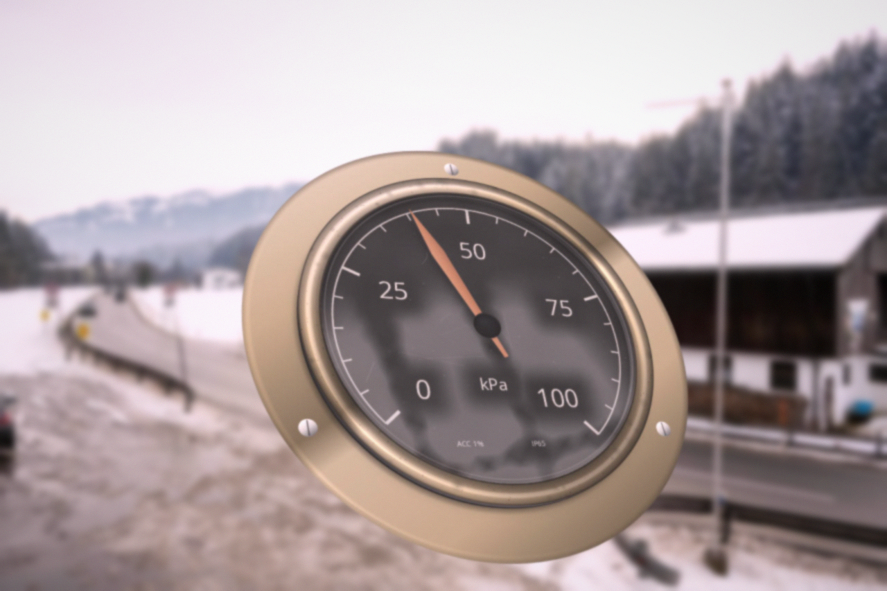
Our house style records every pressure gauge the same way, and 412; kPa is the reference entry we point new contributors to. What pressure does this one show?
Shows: 40; kPa
